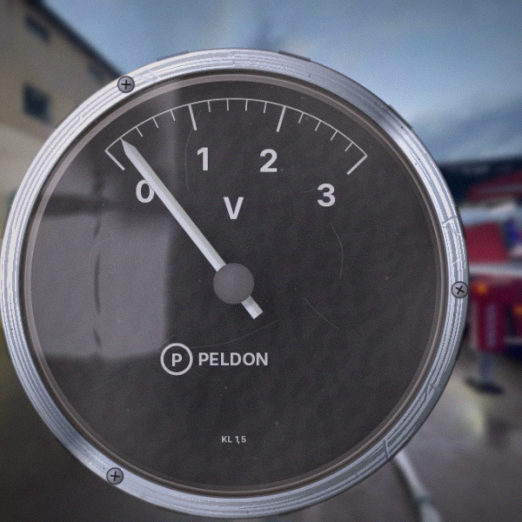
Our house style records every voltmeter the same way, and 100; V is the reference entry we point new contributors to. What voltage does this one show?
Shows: 0.2; V
